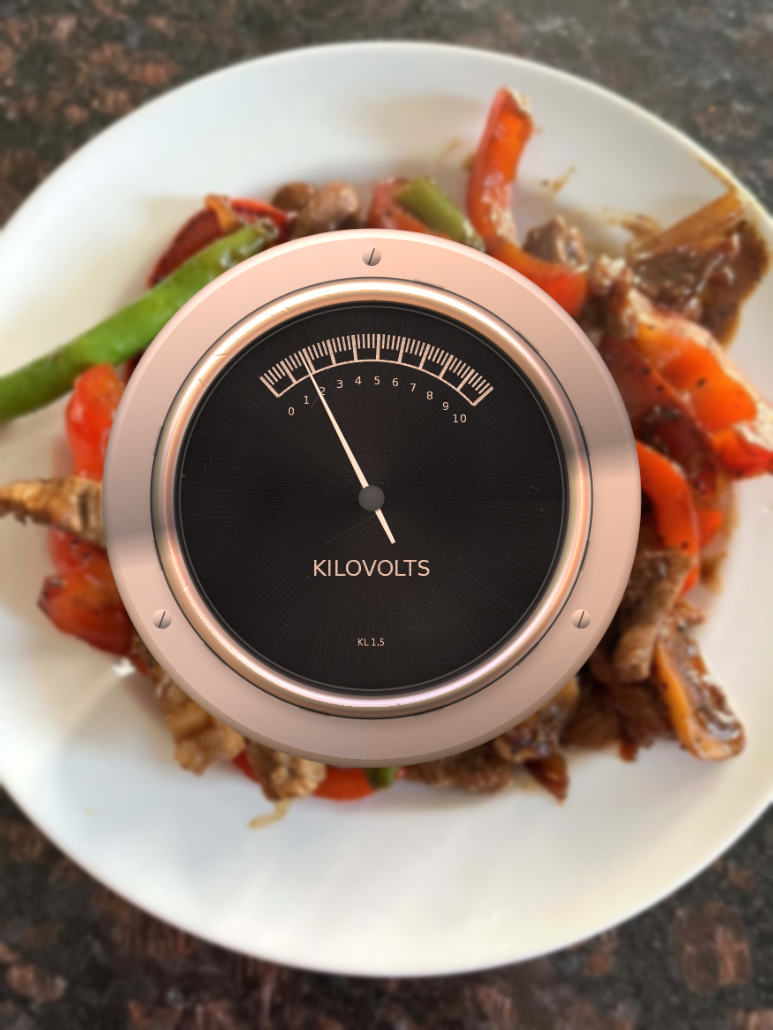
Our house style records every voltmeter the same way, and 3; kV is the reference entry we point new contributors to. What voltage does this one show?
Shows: 1.8; kV
